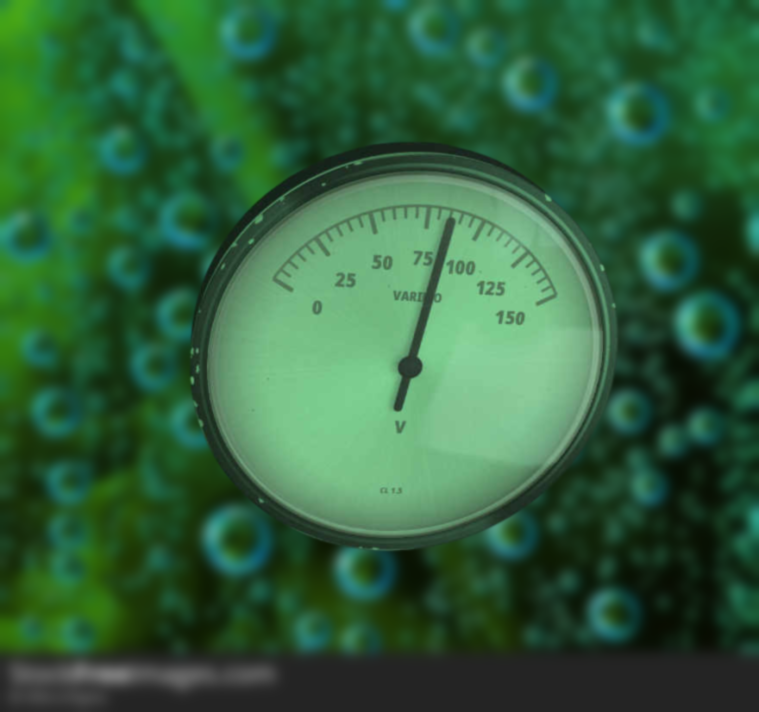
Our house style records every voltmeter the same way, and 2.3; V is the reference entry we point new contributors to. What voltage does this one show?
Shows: 85; V
